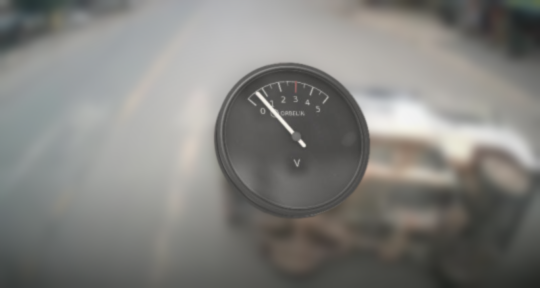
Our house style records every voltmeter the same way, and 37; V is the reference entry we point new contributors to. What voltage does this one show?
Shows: 0.5; V
